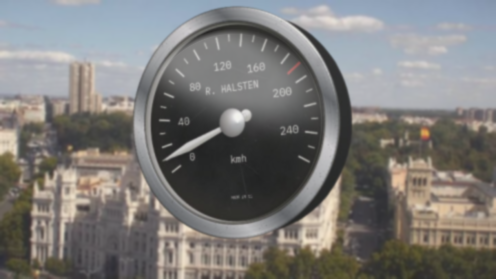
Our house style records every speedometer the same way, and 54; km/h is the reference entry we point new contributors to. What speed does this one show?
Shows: 10; km/h
